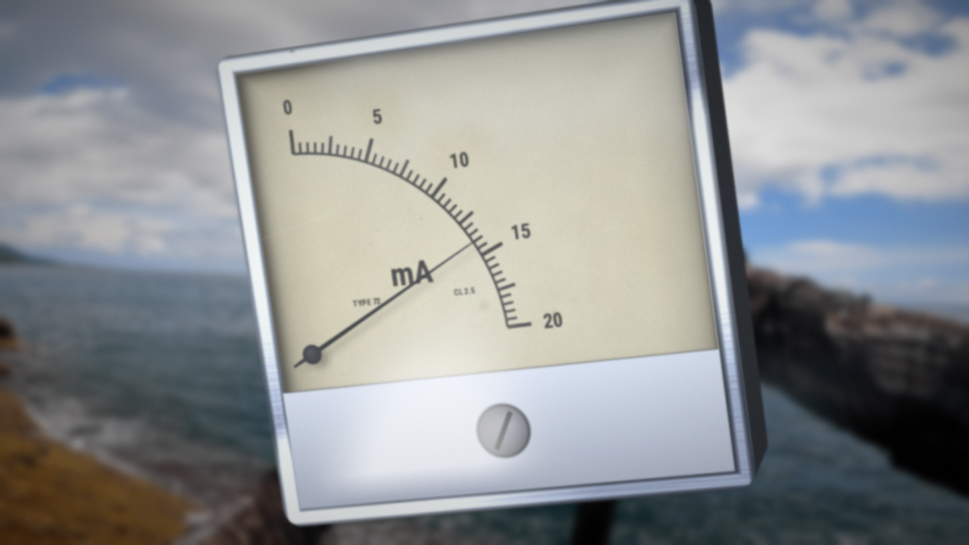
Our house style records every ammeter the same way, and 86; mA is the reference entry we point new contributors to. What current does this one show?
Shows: 14; mA
